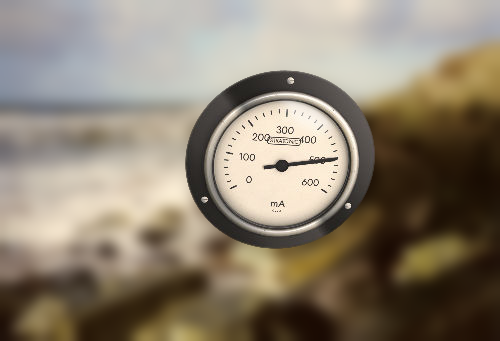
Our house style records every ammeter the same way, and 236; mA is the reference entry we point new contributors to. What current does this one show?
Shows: 500; mA
